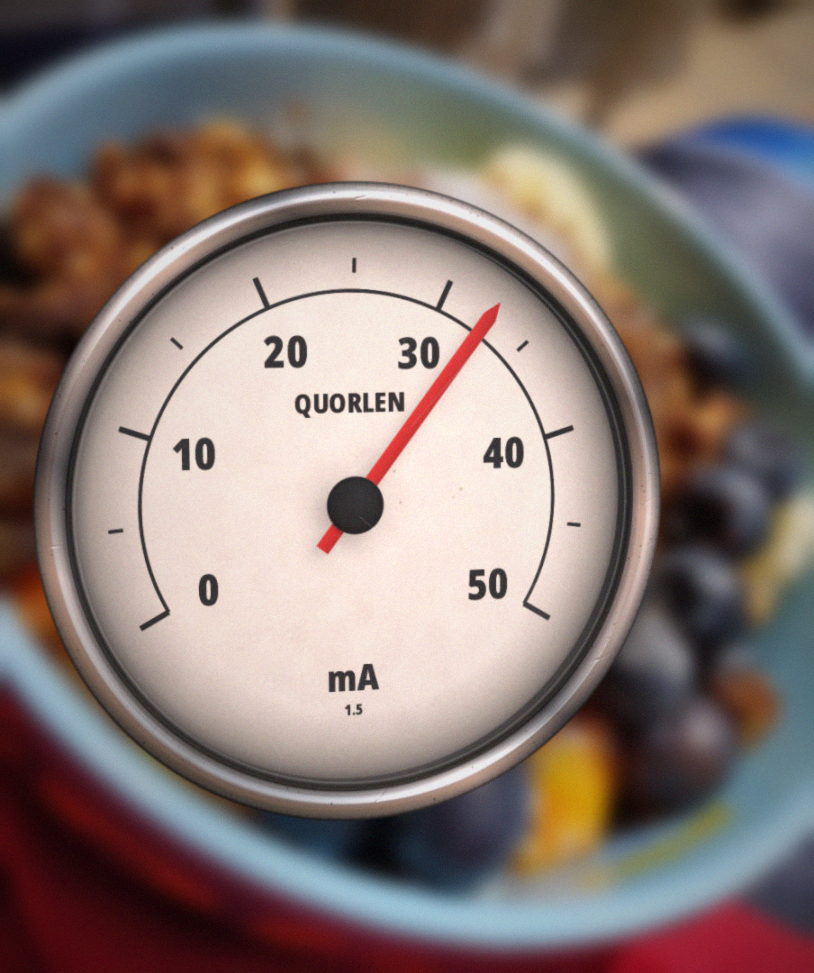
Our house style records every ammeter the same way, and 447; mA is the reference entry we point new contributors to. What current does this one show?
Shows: 32.5; mA
